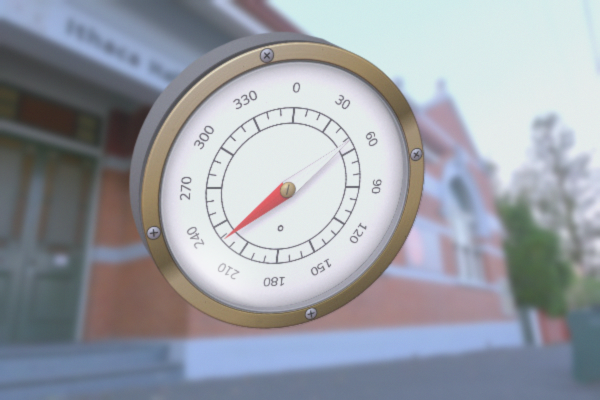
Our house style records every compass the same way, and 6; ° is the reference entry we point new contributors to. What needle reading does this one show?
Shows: 230; °
